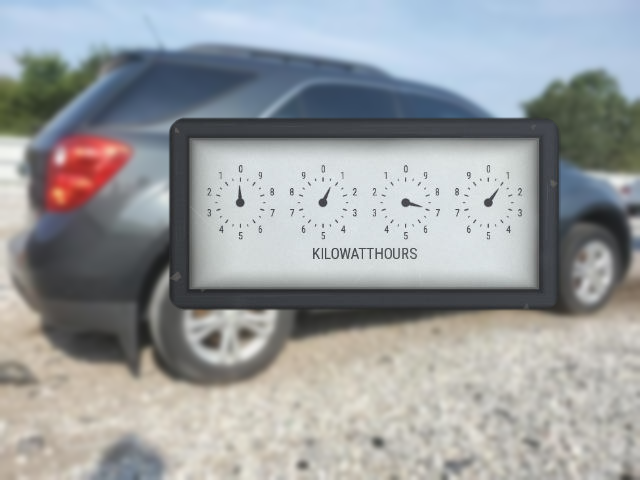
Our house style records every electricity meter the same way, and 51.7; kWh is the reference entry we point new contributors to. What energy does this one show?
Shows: 71; kWh
